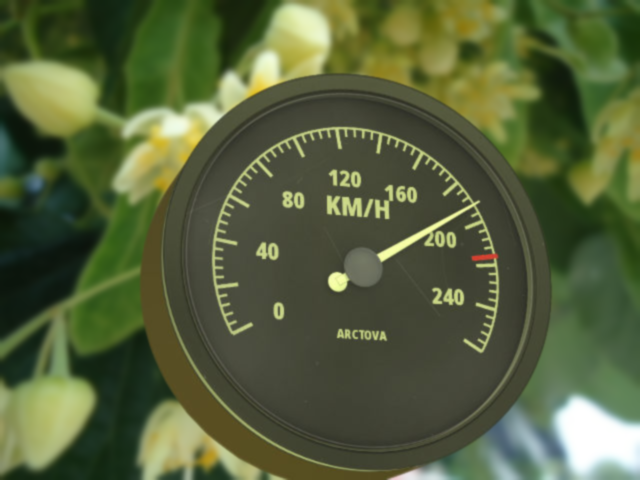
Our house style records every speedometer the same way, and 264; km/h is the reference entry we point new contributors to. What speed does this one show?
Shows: 192; km/h
